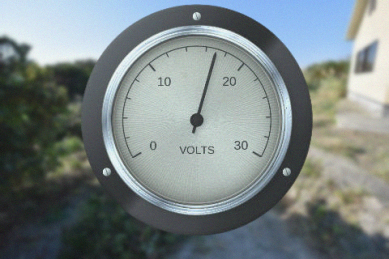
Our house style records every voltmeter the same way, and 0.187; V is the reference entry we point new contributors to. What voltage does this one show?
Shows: 17; V
